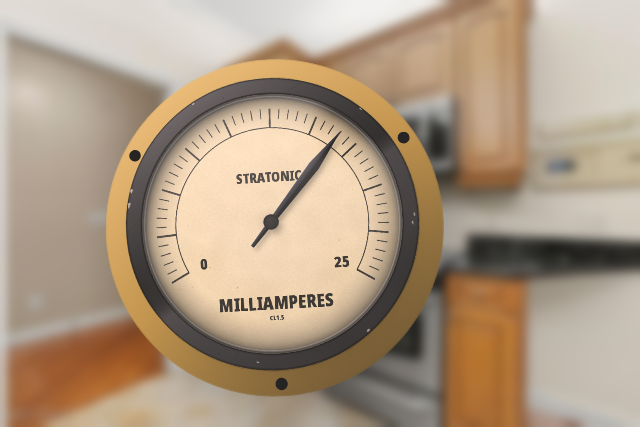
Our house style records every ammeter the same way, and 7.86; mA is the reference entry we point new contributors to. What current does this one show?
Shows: 16.5; mA
